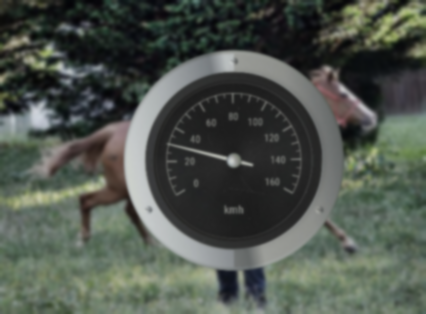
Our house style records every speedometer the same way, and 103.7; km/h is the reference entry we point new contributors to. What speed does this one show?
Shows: 30; km/h
